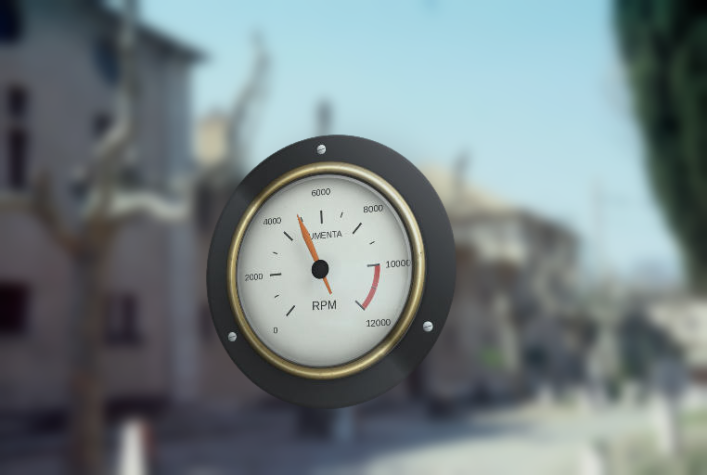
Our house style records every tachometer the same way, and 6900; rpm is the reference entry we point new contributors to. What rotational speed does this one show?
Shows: 5000; rpm
